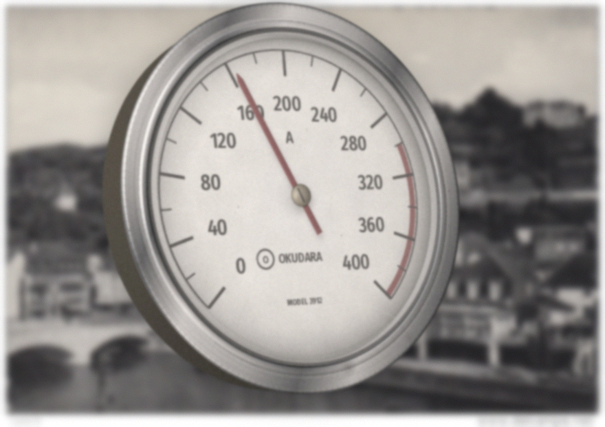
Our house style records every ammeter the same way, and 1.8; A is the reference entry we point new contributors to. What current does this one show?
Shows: 160; A
